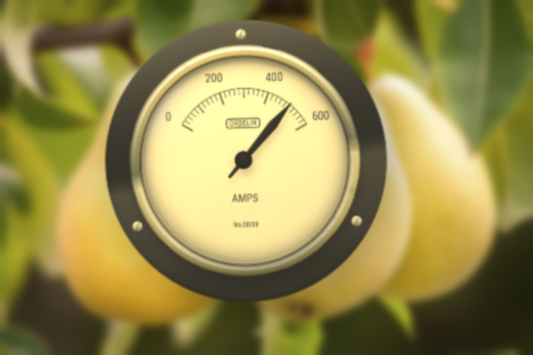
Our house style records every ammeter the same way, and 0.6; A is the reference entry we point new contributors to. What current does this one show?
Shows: 500; A
